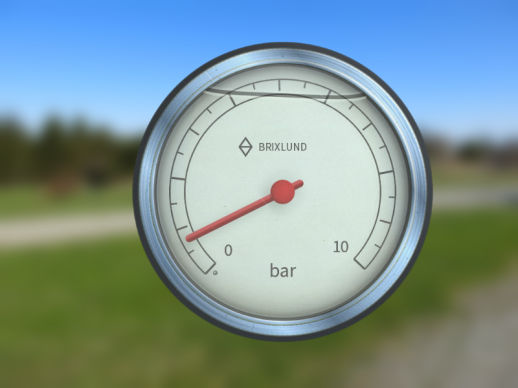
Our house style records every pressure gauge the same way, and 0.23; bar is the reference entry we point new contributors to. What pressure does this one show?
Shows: 0.75; bar
